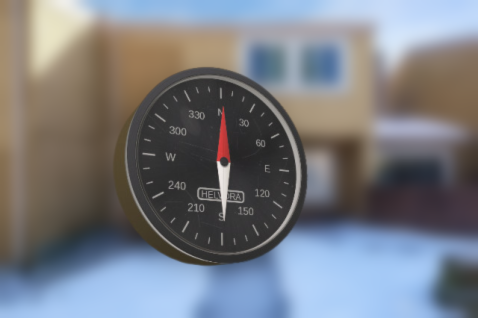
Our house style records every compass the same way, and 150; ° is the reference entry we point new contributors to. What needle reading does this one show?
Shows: 0; °
